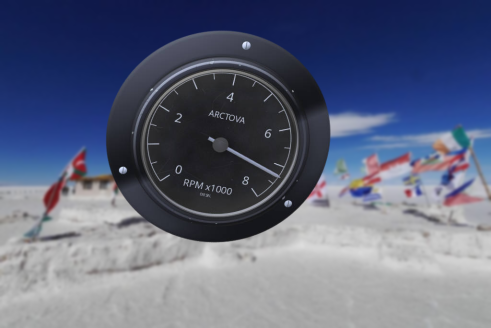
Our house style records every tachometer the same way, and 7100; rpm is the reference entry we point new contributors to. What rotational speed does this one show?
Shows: 7250; rpm
